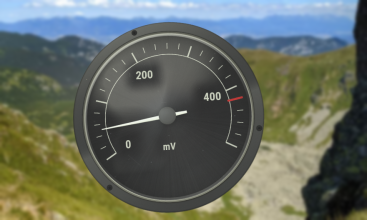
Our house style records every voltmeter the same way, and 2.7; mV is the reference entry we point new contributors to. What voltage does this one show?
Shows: 50; mV
